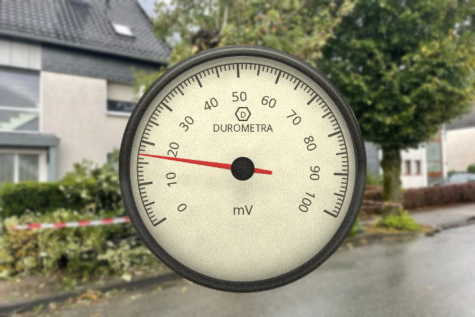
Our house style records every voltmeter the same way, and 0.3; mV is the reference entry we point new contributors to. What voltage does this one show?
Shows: 17; mV
